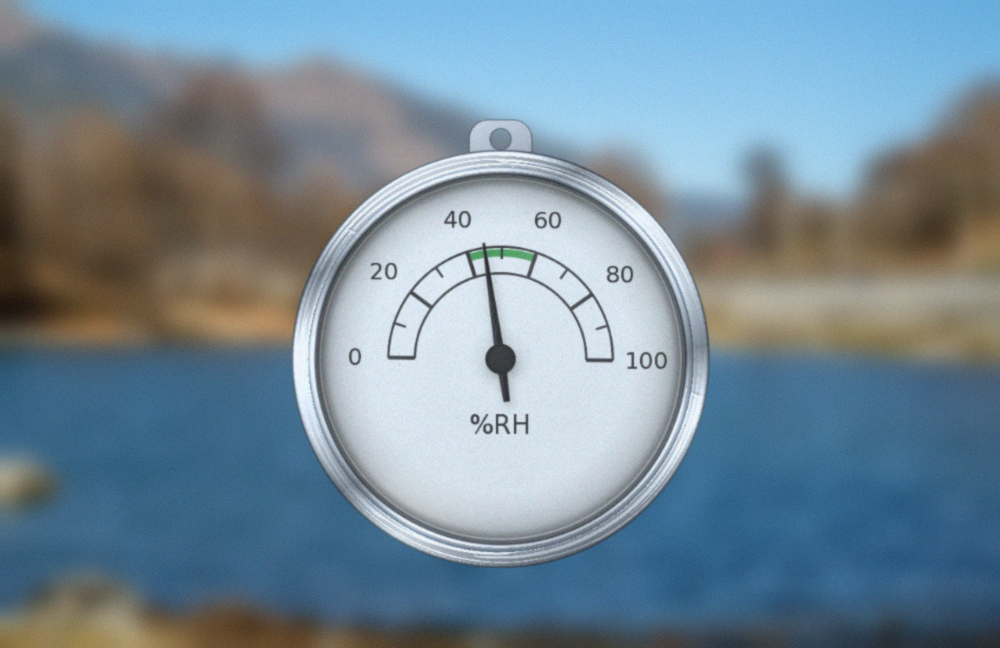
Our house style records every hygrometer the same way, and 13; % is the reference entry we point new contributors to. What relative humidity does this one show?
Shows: 45; %
